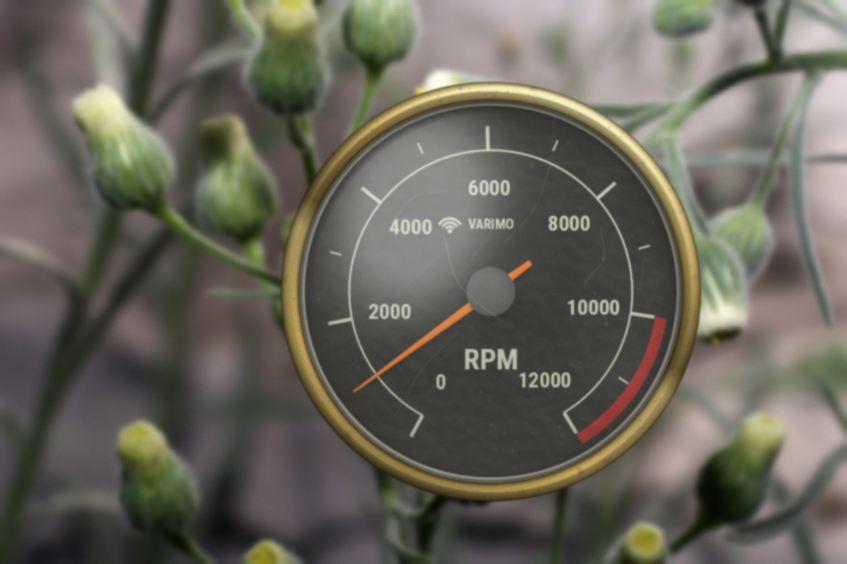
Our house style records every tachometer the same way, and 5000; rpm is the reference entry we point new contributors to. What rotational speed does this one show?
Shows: 1000; rpm
